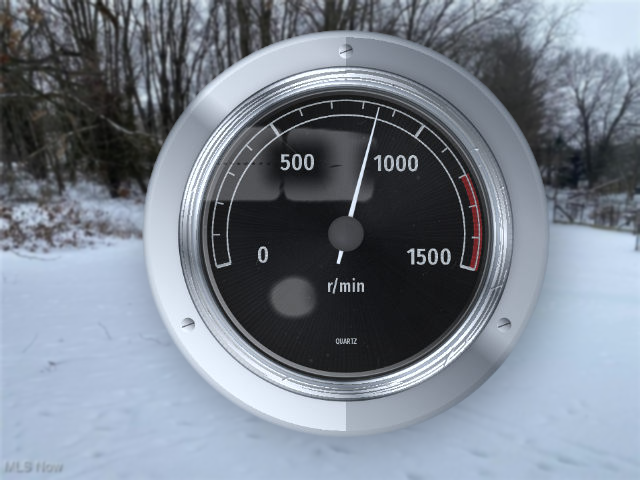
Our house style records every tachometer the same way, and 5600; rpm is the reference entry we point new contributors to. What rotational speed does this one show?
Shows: 850; rpm
